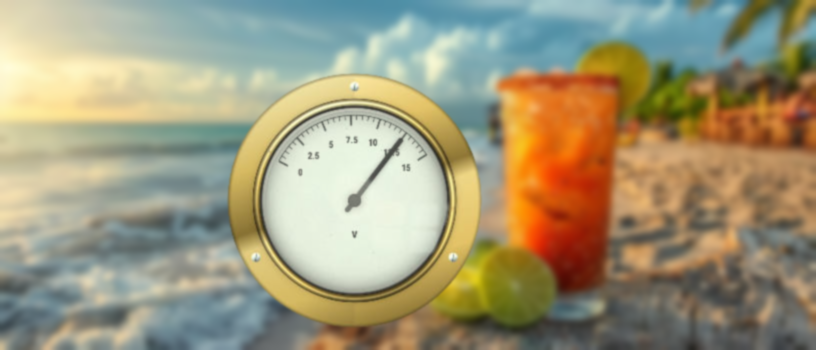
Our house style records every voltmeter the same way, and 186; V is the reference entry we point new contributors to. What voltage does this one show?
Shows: 12.5; V
